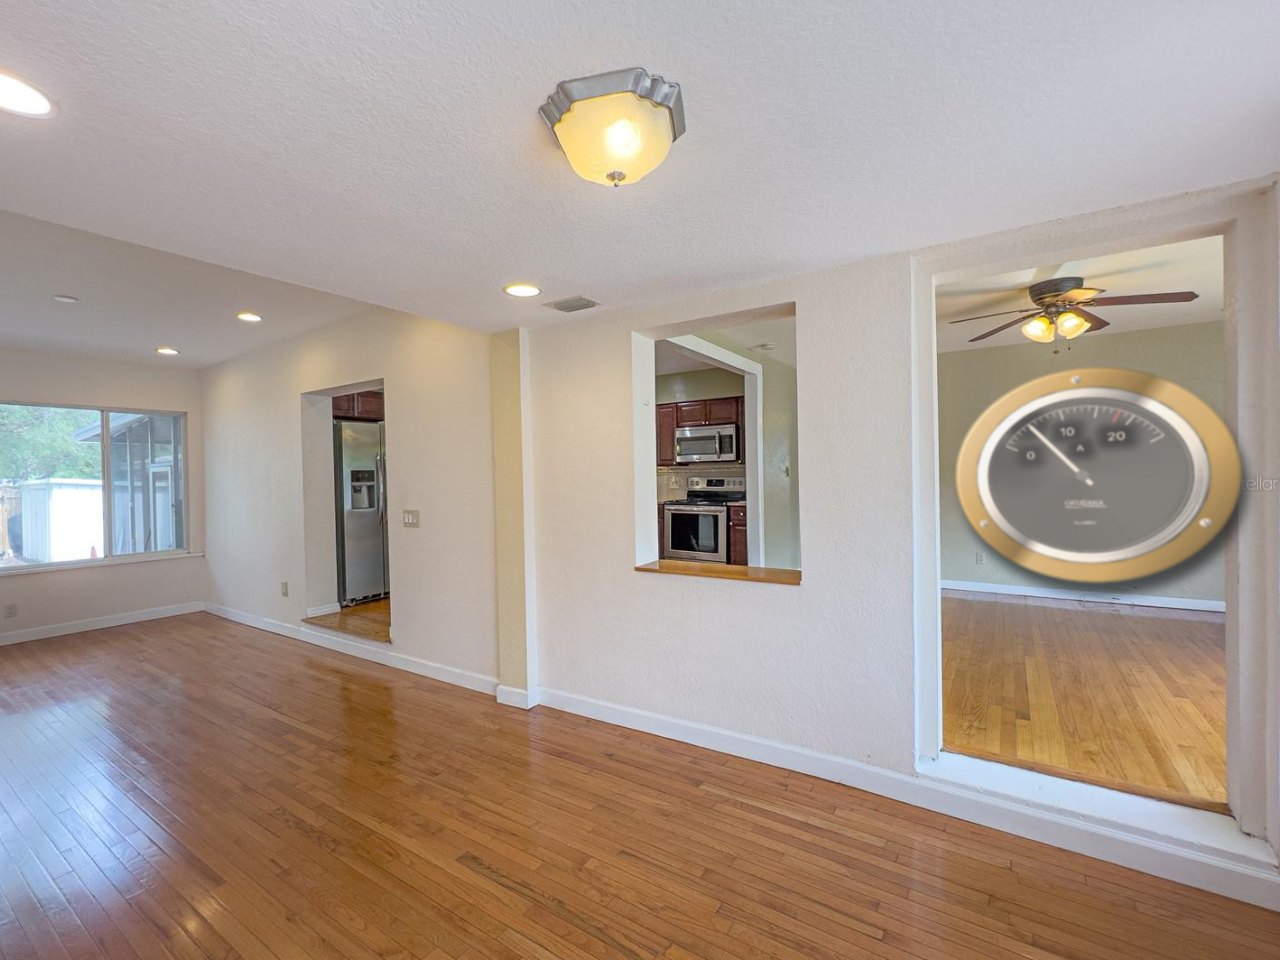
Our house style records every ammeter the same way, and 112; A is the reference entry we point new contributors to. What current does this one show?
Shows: 5; A
